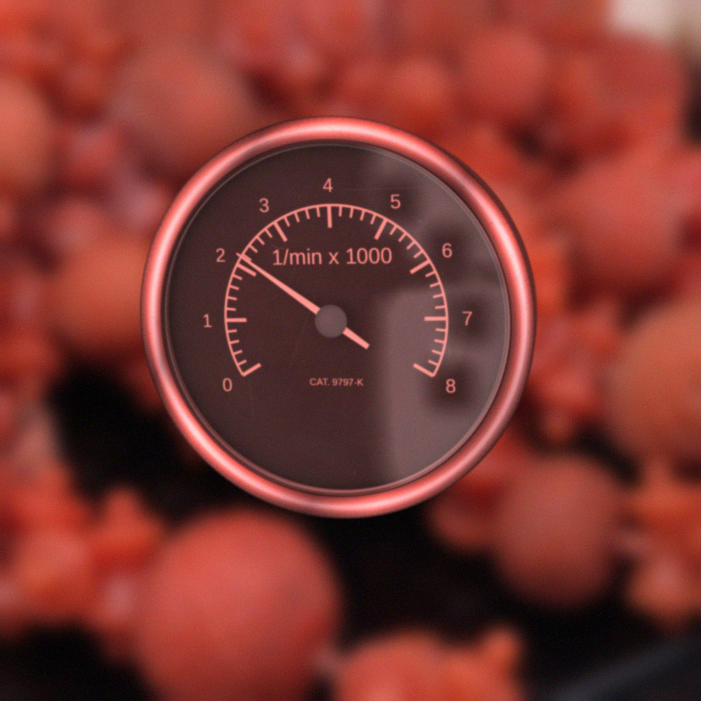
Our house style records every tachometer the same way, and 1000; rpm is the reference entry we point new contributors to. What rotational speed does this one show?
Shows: 2200; rpm
